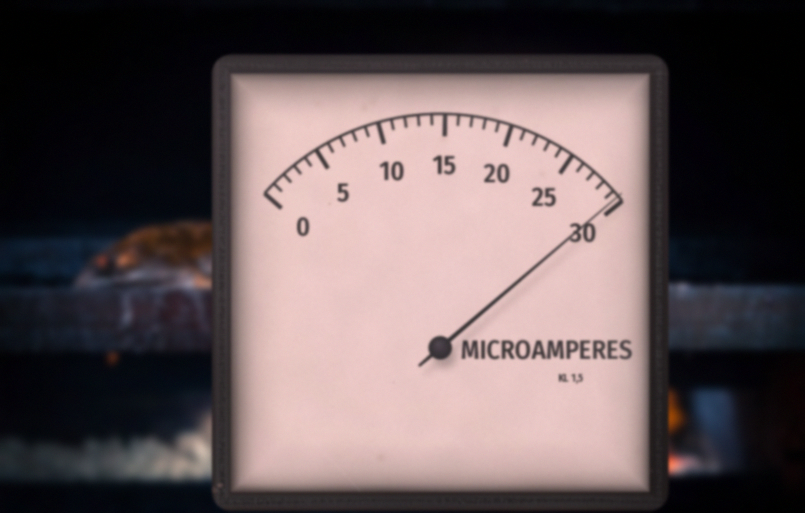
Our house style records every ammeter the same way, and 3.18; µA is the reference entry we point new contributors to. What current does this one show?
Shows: 29.5; µA
